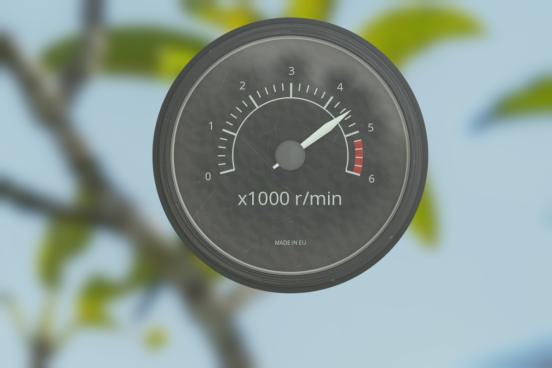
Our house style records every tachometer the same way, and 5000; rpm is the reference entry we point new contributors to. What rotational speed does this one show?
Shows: 4500; rpm
